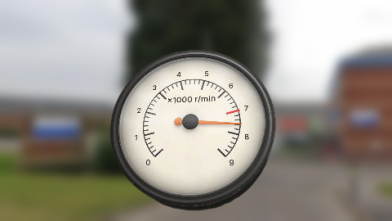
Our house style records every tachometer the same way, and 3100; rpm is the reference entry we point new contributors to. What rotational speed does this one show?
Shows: 7600; rpm
